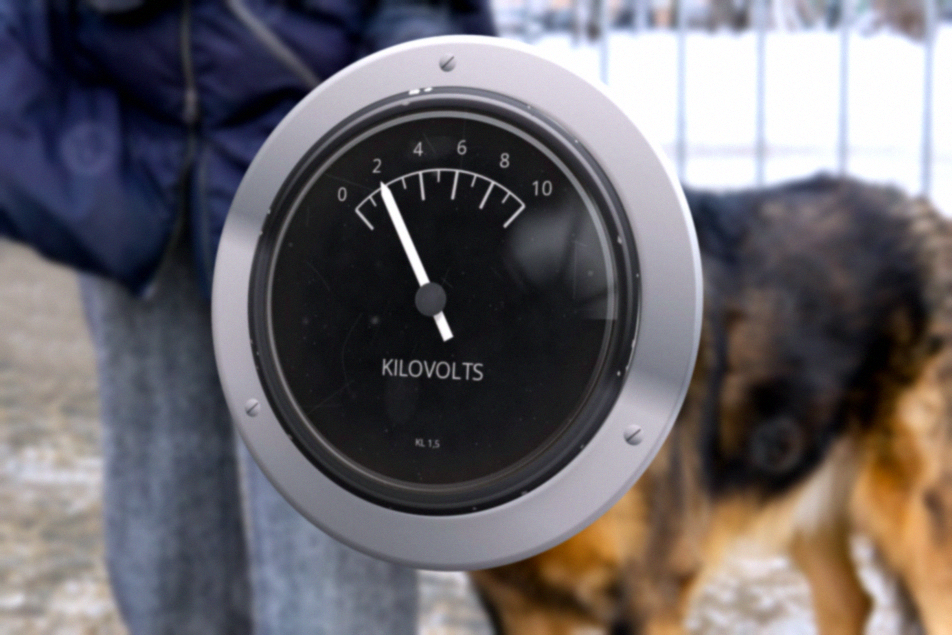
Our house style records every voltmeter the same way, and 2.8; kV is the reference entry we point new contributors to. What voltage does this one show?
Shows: 2; kV
